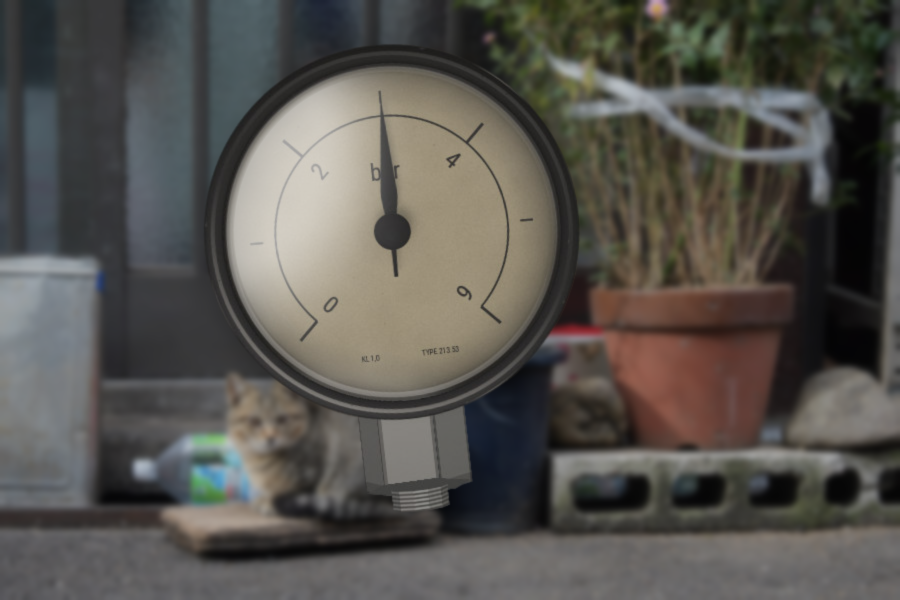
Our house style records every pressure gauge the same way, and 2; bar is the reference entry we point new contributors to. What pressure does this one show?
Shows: 3; bar
